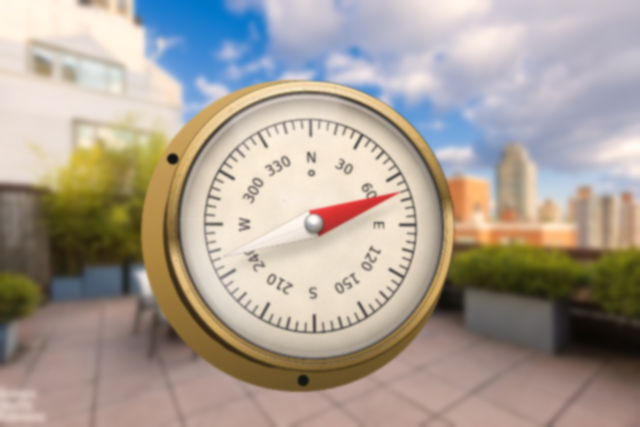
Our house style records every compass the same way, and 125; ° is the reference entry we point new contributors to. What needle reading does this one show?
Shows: 70; °
